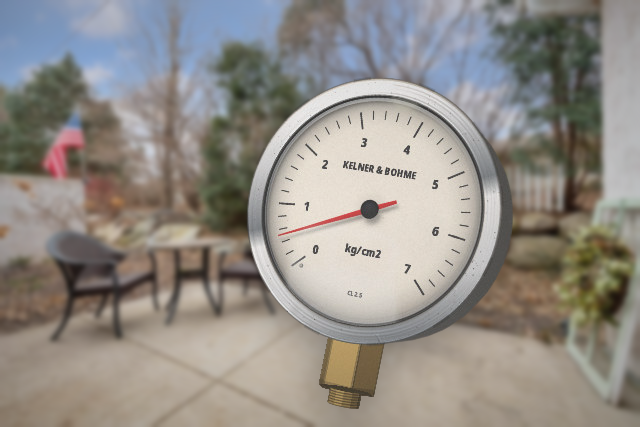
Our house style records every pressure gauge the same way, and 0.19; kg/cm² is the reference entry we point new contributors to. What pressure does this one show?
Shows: 0.5; kg/cm²
